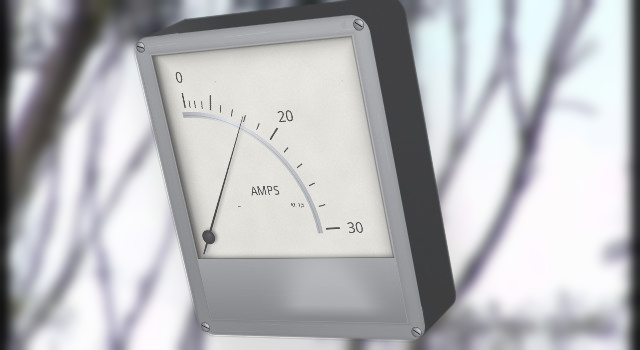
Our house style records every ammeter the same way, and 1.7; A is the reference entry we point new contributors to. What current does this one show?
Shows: 16; A
